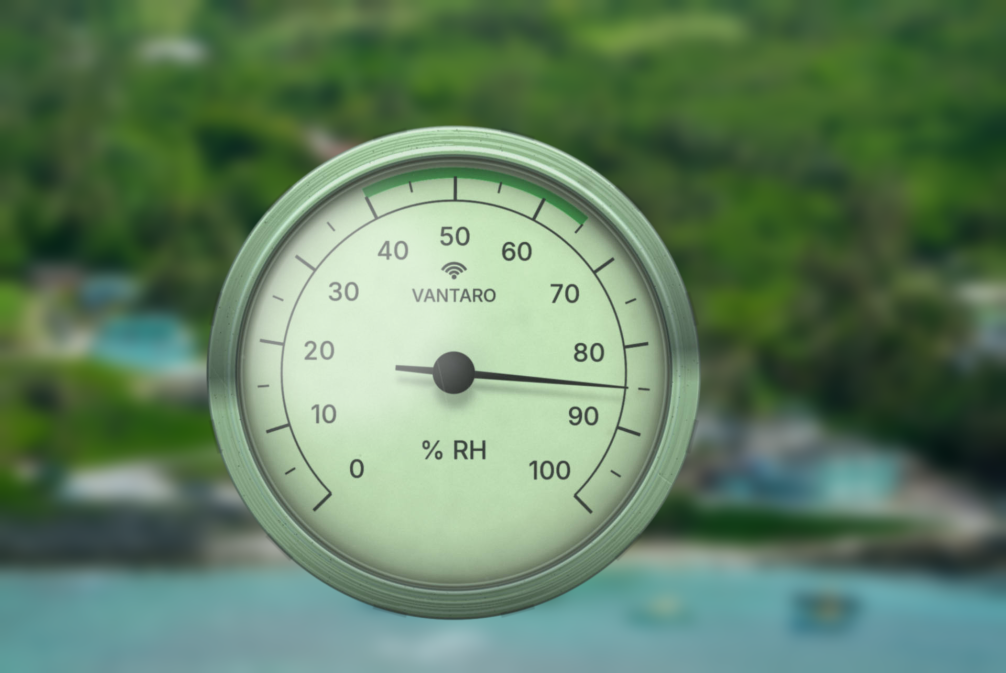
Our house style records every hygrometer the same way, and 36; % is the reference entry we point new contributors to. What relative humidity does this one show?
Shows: 85; %
